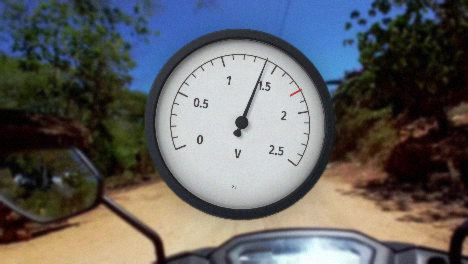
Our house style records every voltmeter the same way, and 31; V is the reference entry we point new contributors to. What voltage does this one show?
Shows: 1.4; V
